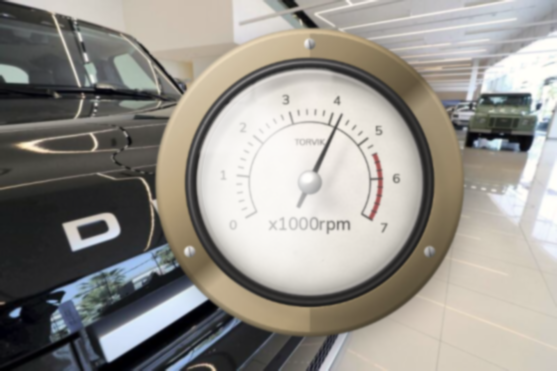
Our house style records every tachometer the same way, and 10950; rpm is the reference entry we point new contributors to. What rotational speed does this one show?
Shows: 4200; rpm
